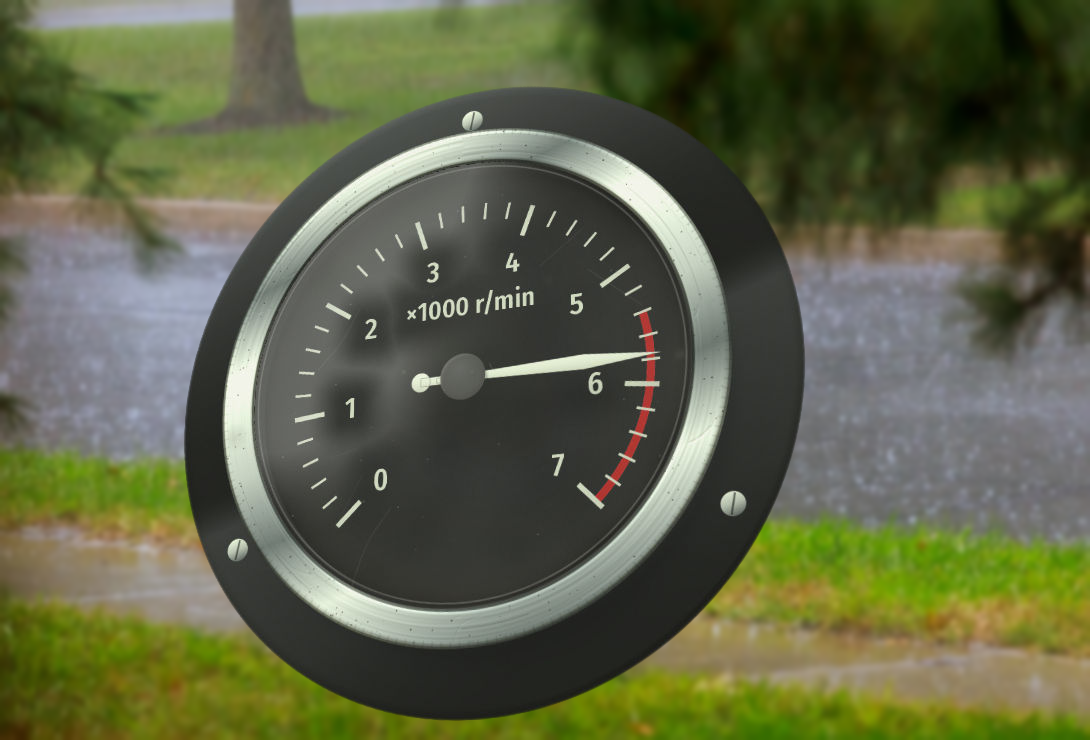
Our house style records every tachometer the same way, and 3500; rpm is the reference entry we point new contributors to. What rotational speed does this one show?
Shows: 5800; rpm
